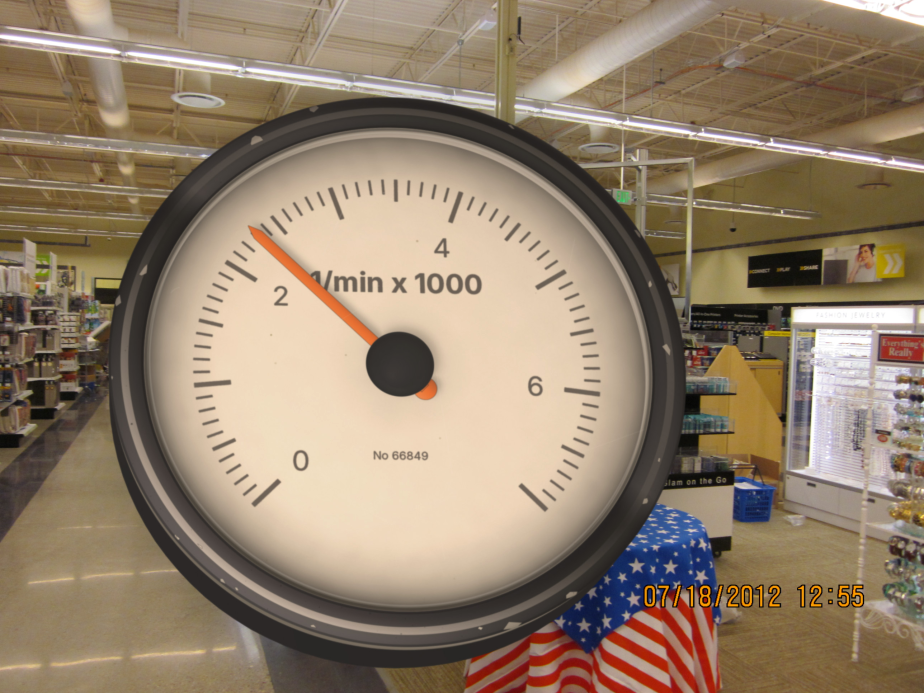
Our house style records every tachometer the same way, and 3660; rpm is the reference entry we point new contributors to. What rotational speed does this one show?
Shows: 2300; rpm
